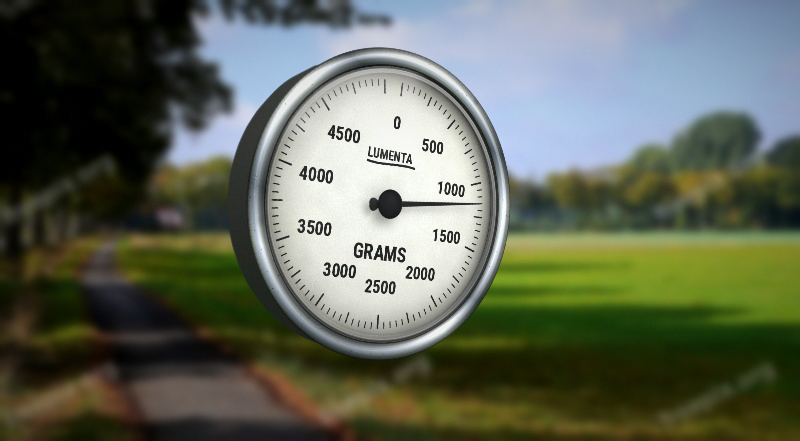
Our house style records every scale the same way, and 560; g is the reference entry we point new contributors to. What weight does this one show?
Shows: 1150; g
